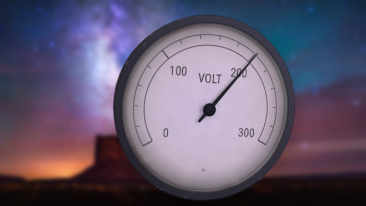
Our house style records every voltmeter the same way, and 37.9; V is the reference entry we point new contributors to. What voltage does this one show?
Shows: 200; V
